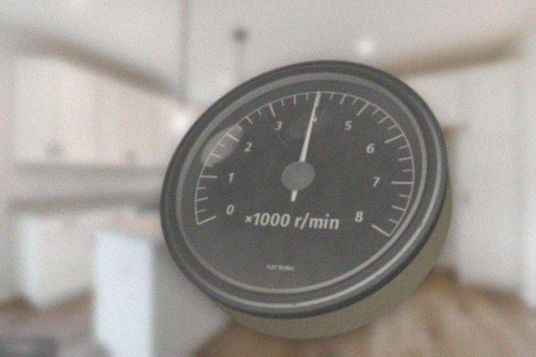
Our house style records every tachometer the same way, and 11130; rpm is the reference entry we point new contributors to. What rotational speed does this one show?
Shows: 4000; rpm
